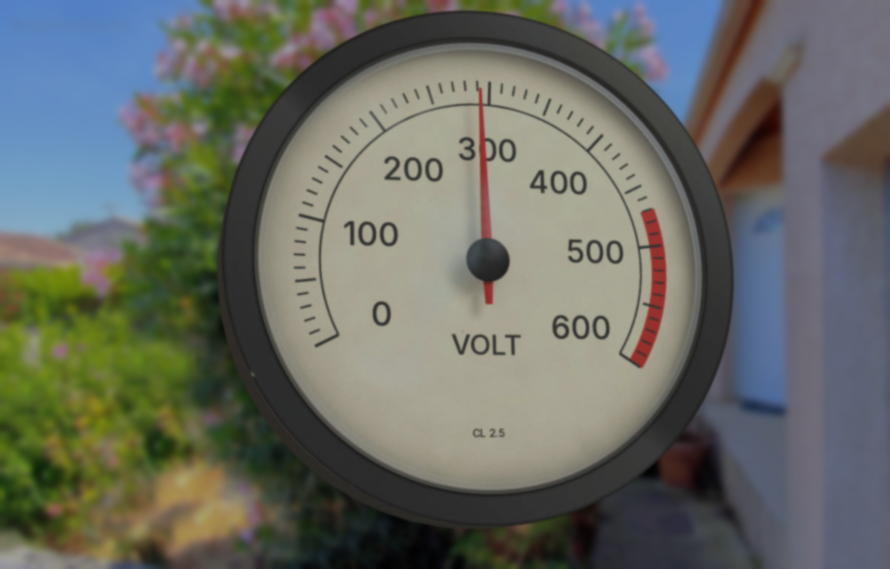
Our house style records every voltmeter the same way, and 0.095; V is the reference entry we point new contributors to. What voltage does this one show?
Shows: 290; V
